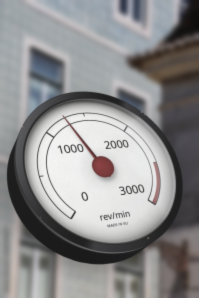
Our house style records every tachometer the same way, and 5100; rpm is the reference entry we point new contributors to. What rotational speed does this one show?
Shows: 1250; rpm
